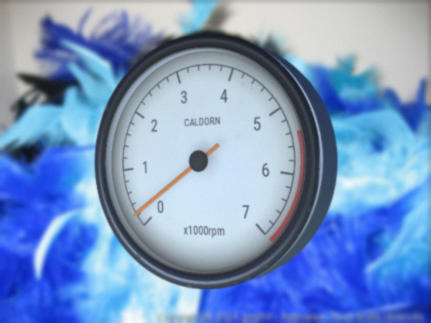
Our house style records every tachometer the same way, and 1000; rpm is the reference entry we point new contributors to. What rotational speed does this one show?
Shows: 200; rpm
